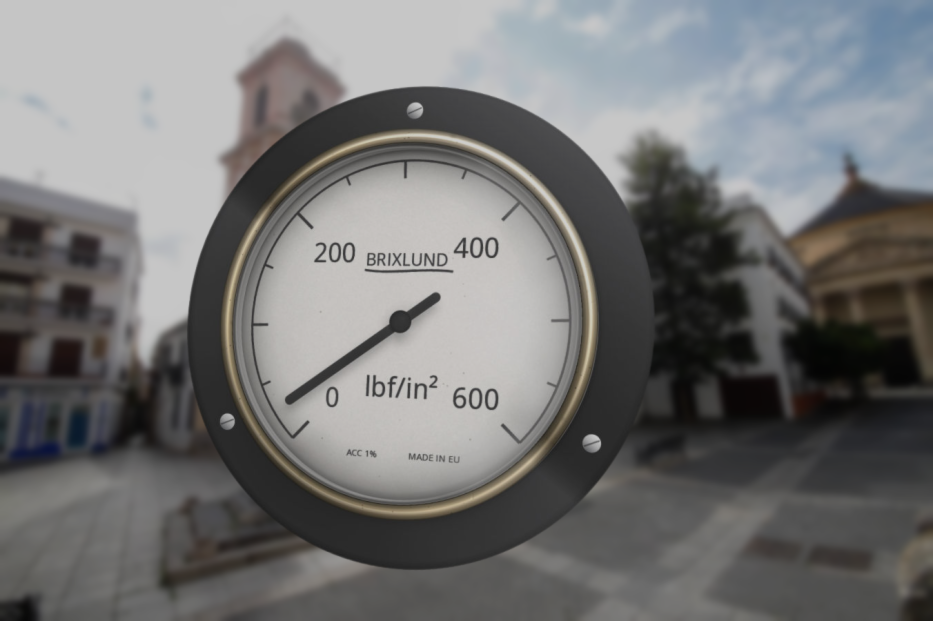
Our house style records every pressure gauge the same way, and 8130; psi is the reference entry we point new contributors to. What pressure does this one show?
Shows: 25; psi
